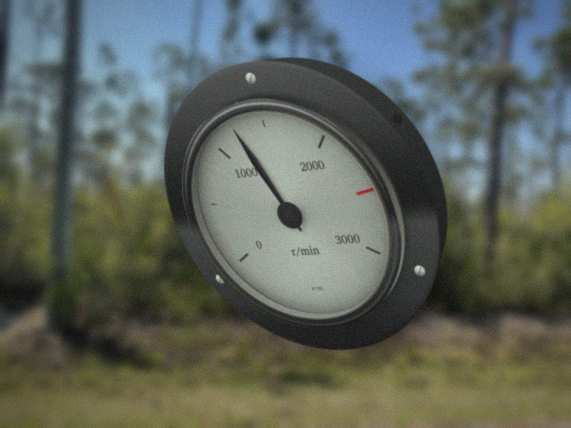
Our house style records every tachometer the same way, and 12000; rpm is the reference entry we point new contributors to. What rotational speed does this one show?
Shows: 1250; rpm
